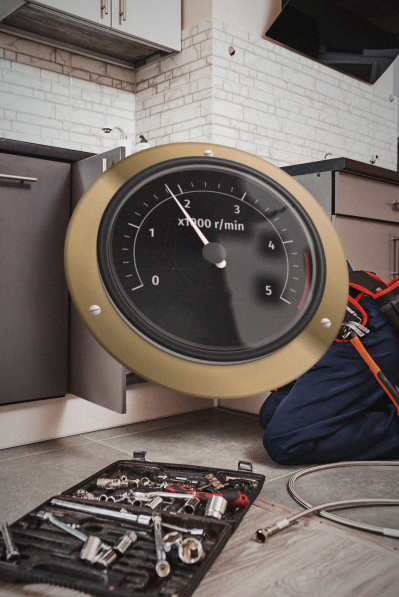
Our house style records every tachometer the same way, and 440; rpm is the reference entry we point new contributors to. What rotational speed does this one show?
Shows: 1800; rpm
